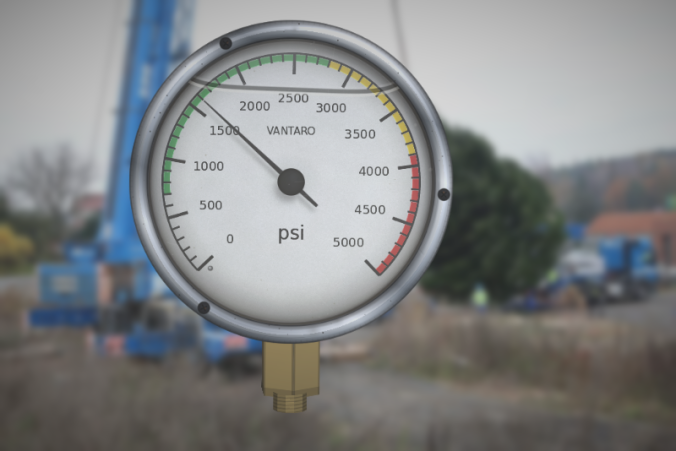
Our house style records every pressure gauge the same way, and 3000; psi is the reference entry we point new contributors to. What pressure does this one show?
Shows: 1600; psi
